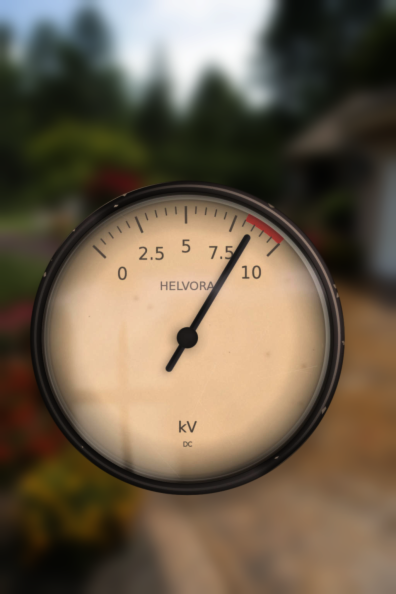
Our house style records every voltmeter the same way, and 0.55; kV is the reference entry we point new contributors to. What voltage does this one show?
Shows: 8.5; kV
